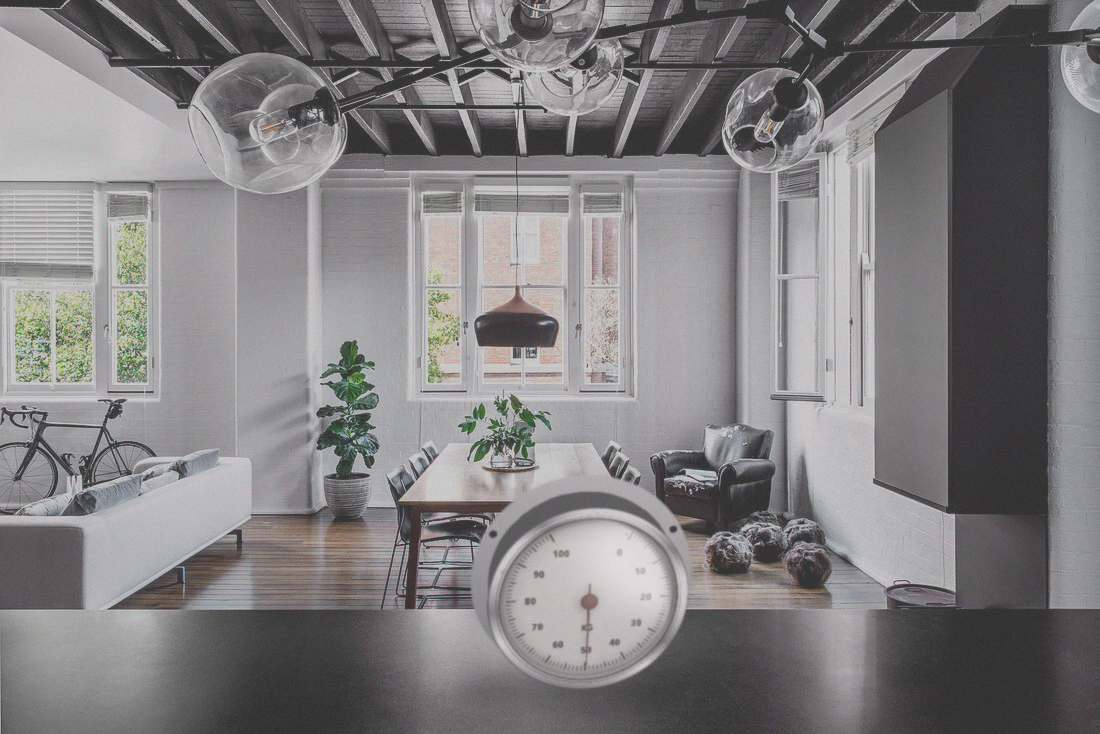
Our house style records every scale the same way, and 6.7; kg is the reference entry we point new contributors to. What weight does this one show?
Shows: 50; kg
